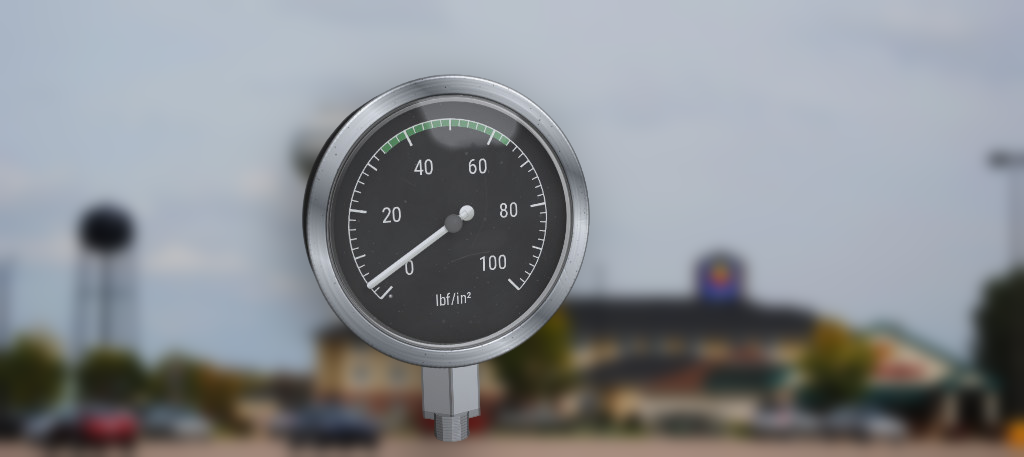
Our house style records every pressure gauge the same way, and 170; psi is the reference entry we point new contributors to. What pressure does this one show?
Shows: 4; psi
